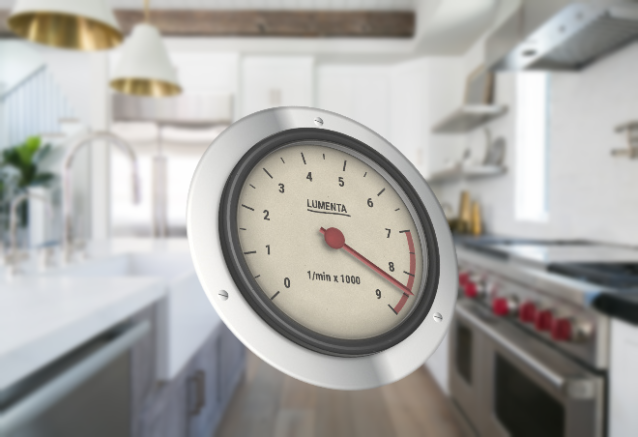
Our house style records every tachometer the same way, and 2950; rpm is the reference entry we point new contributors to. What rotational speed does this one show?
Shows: 8500; rpm
